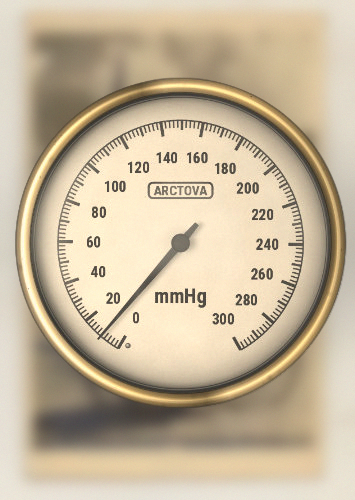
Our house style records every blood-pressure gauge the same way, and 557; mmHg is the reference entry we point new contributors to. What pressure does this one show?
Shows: 10; mmHg
